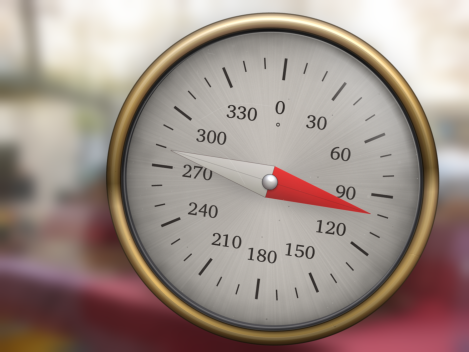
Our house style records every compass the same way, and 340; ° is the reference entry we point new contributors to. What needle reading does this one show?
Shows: 100; °
